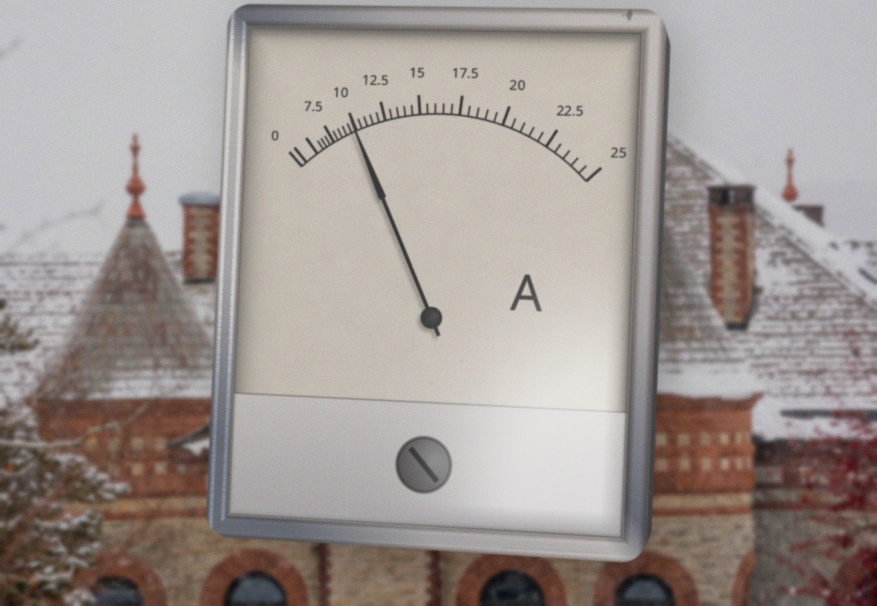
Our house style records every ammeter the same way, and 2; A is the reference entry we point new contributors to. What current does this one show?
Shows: 10; A
